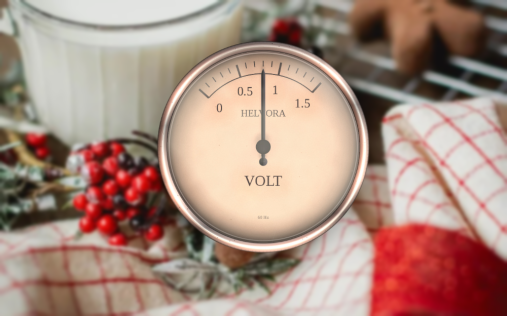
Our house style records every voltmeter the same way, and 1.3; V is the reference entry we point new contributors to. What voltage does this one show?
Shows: 0.8; V
